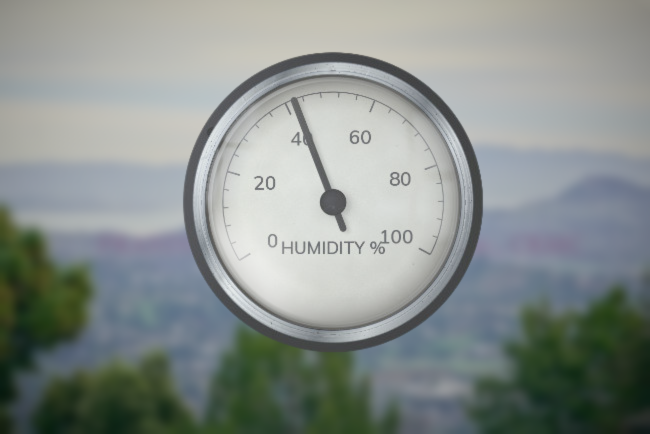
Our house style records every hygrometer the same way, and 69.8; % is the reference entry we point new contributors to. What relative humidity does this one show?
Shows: 42; %
